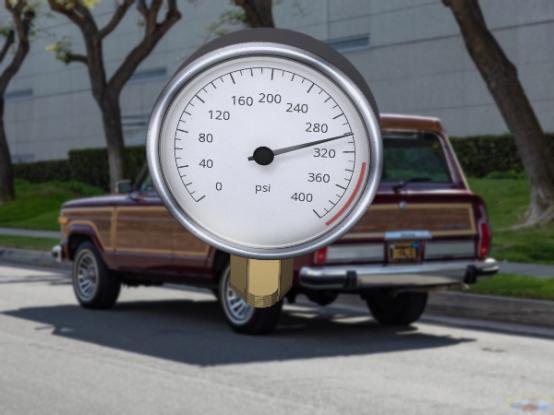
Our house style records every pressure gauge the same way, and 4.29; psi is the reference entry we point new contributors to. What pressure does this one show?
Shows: 300; psi
